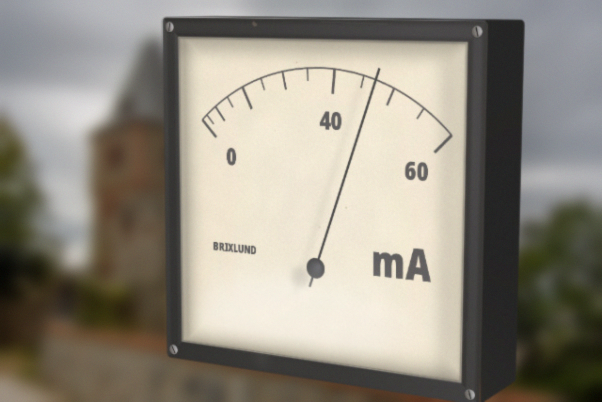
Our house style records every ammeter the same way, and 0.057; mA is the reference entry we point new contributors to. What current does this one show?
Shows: 47.5; mA
